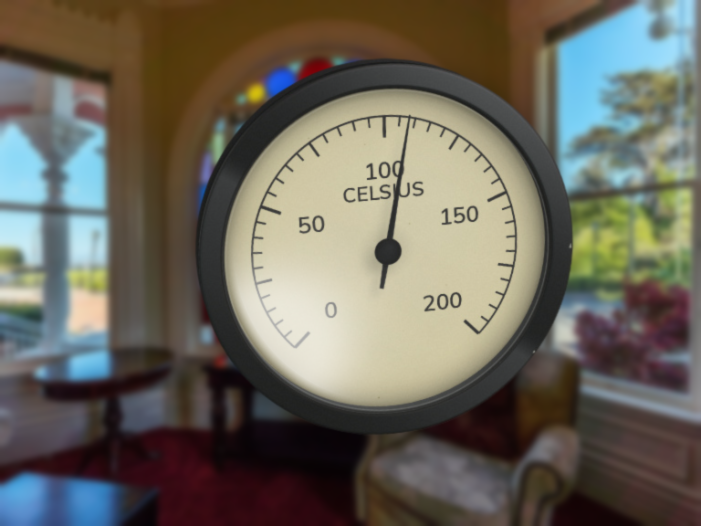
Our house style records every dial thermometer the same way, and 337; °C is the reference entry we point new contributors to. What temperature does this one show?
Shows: 107.5; °C
